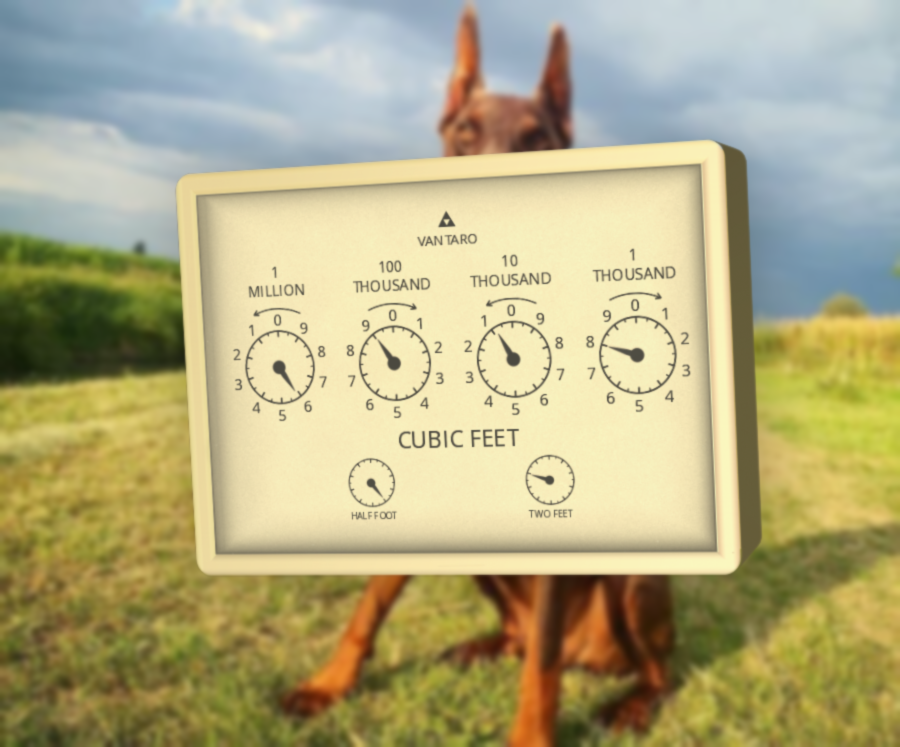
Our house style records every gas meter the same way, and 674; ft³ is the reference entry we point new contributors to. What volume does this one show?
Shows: 590800; ft³
